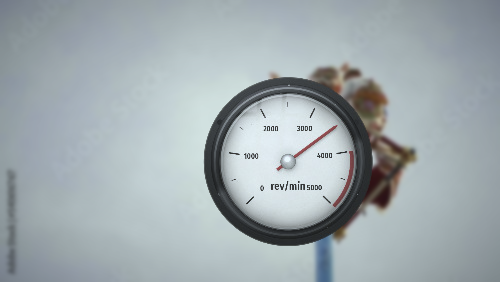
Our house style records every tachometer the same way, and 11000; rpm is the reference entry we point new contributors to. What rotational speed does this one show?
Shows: 3500; rpm
